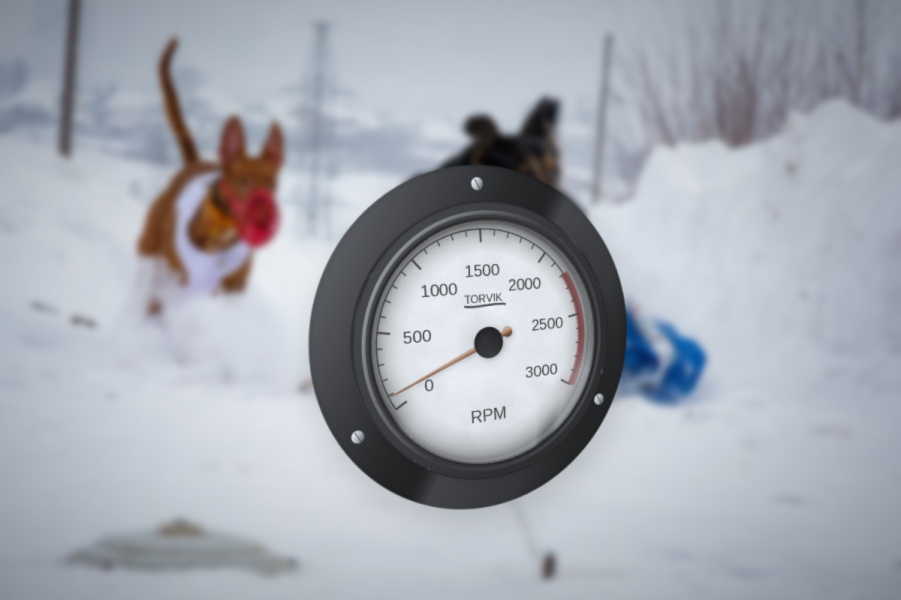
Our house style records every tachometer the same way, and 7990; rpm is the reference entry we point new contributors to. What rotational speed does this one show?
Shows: 100; rpm
